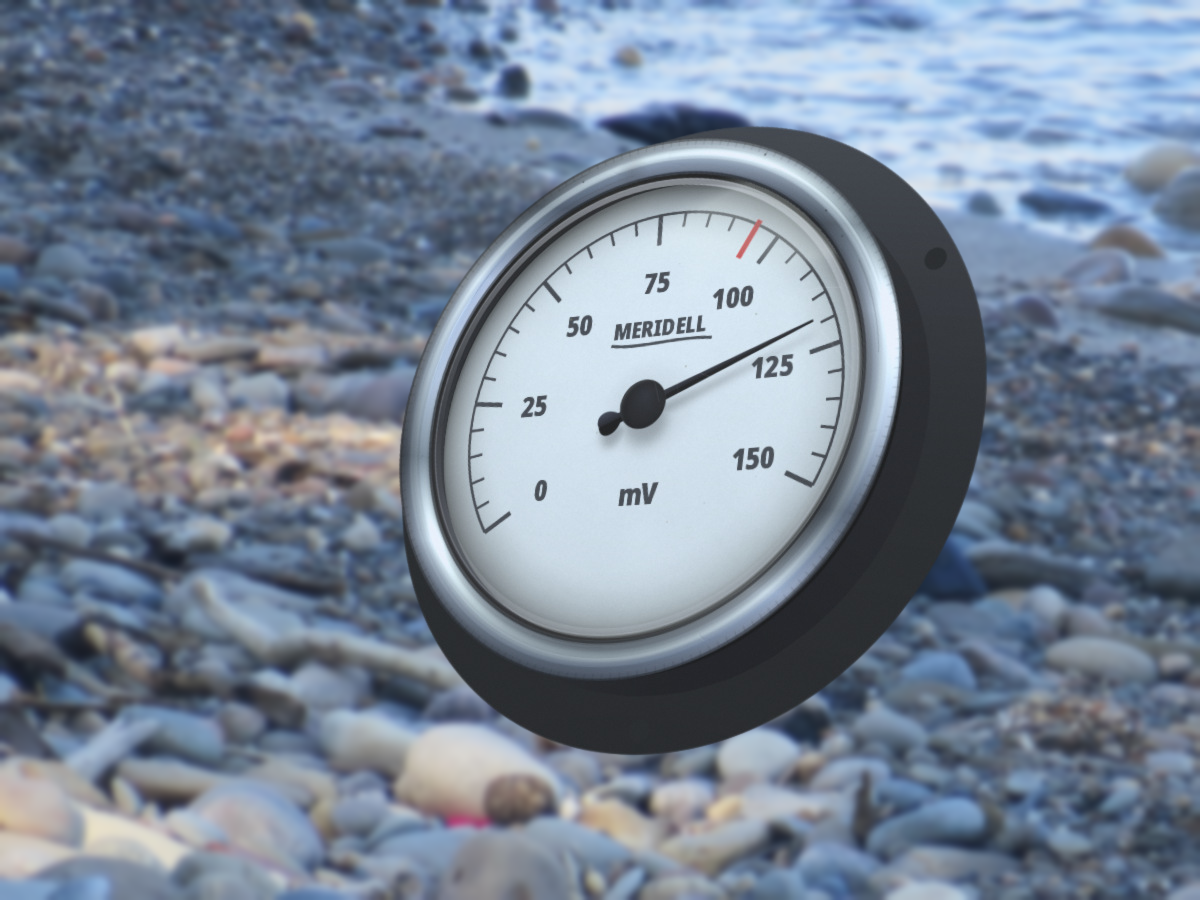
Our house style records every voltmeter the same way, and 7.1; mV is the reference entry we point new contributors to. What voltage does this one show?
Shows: 120; mV
